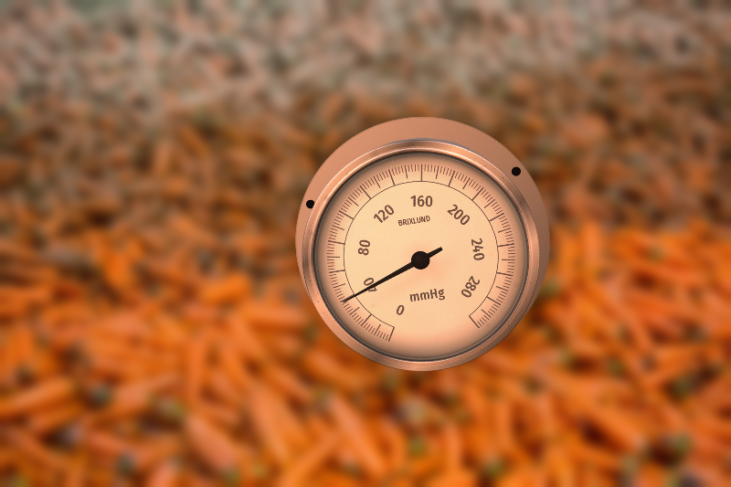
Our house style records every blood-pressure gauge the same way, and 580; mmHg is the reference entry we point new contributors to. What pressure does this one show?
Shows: 40; mmHg
